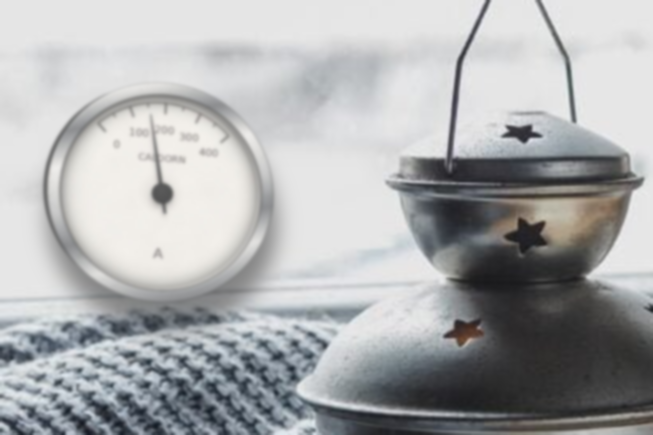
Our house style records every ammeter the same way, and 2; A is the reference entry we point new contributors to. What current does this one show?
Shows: 150; A
